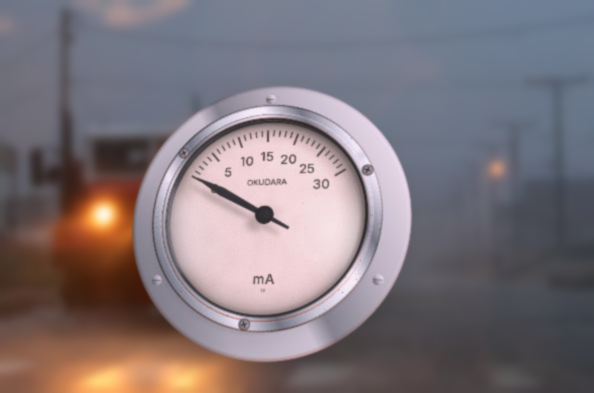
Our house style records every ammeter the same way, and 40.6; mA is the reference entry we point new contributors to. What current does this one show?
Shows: 0; mA
